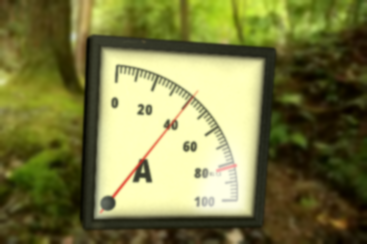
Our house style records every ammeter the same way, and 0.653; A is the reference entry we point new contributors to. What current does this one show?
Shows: 40; A
